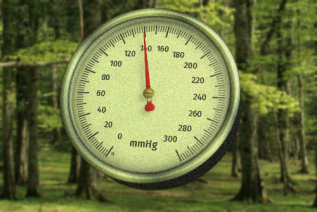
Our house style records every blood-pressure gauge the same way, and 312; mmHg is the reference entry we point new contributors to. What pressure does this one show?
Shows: 140; mmHg
